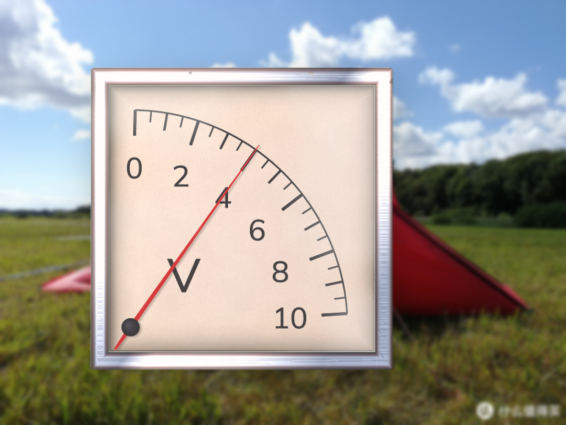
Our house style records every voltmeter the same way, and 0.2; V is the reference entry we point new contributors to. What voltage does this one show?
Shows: 4; V
